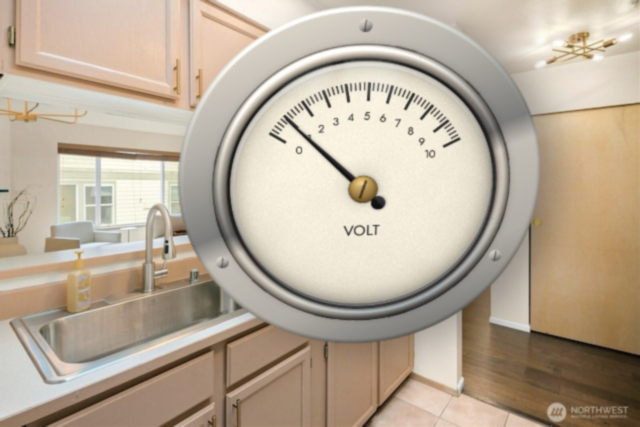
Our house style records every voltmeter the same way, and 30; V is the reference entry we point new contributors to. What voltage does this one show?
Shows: 1; V
